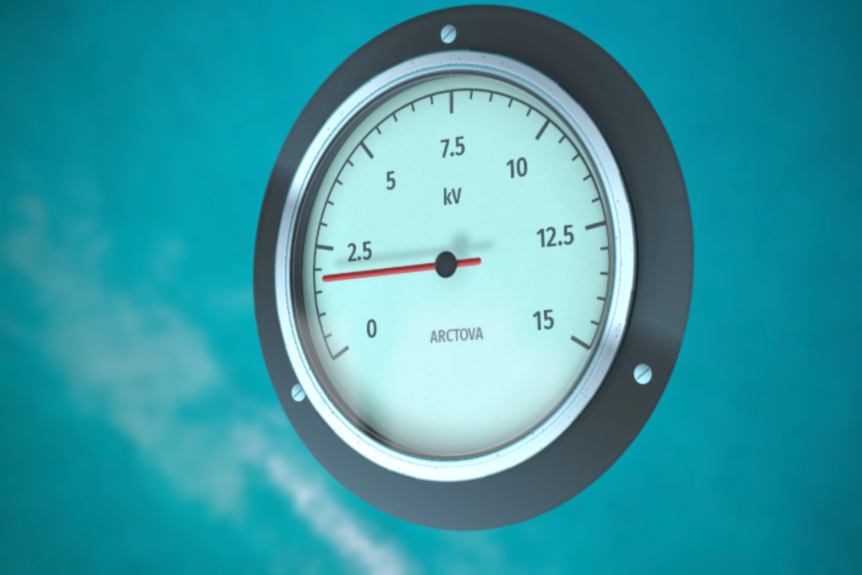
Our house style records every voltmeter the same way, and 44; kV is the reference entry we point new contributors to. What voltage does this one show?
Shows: 1.75; kV
